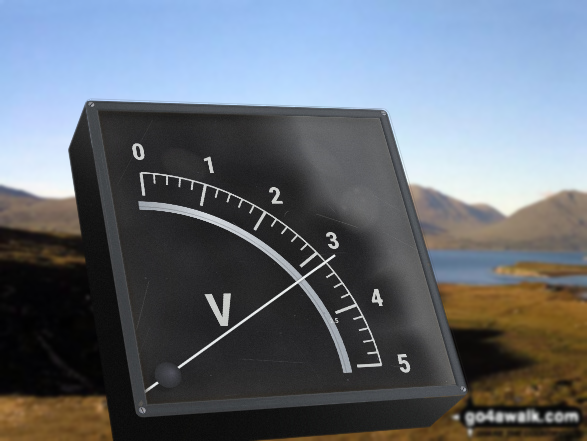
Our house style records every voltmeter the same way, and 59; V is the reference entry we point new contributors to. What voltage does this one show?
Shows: 3.2; V
